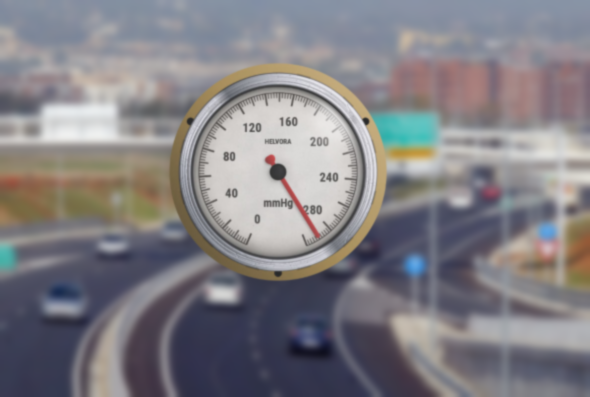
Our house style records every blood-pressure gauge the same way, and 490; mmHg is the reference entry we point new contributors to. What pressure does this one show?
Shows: 290; mmHg
